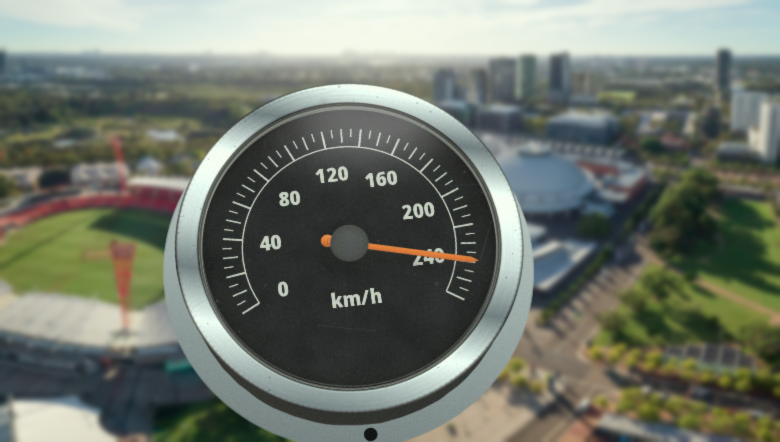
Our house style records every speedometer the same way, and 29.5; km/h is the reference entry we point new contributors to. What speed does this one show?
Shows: 240; km/h
